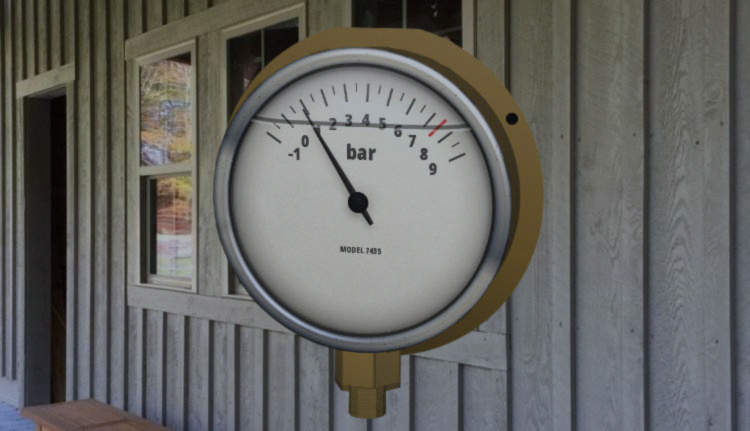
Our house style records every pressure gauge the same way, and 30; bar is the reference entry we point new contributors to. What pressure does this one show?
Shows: 1; bar
